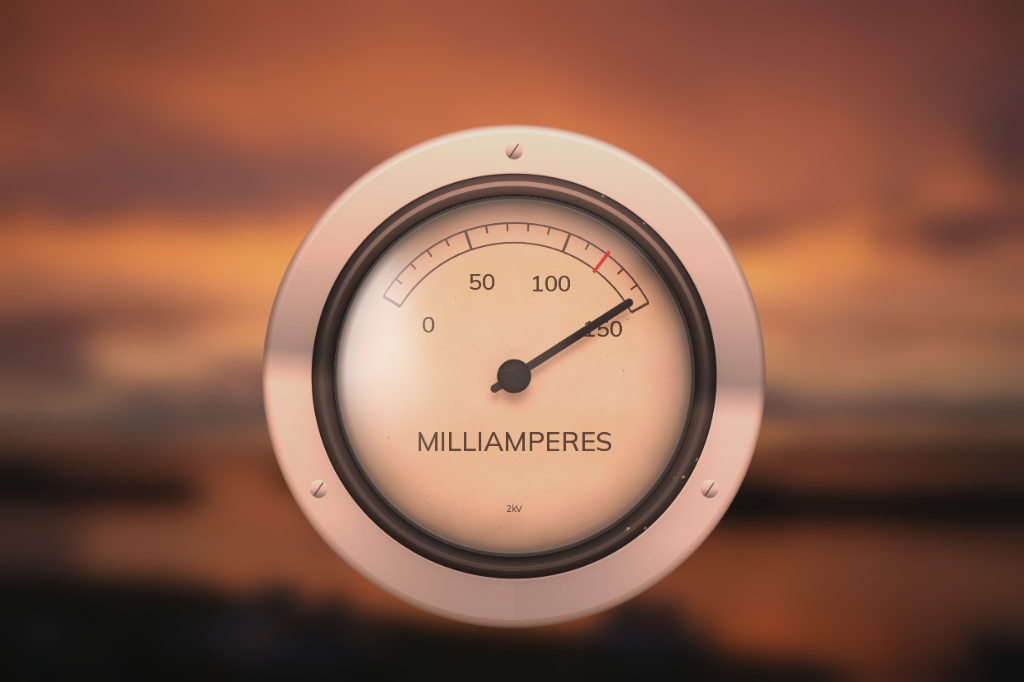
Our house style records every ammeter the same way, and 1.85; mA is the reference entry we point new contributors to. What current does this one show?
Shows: 145; mA
